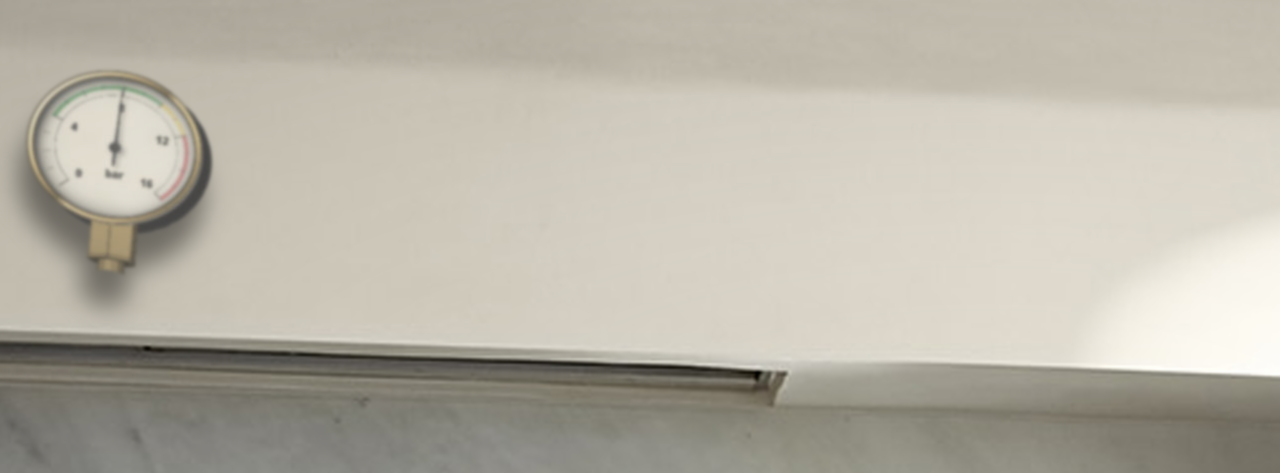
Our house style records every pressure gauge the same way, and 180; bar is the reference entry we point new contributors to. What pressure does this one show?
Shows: 8; bar
